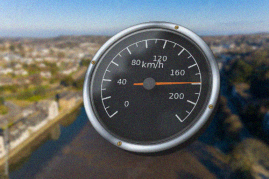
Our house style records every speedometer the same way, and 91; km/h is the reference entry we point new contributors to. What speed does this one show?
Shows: 180; km/h
